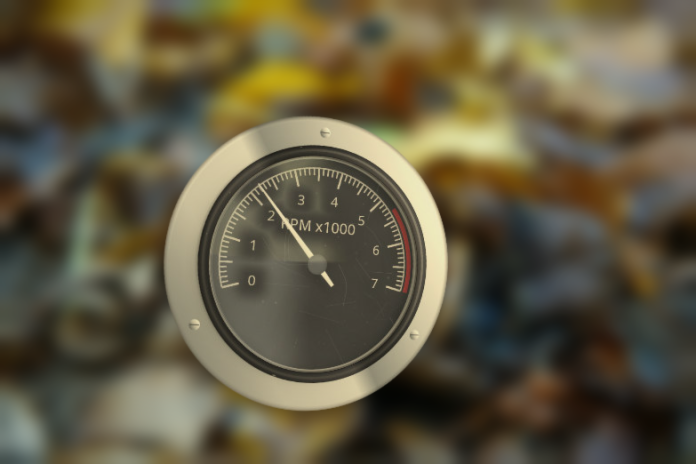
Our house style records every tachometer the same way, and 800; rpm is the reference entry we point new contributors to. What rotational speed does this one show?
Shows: 2200; rpm
